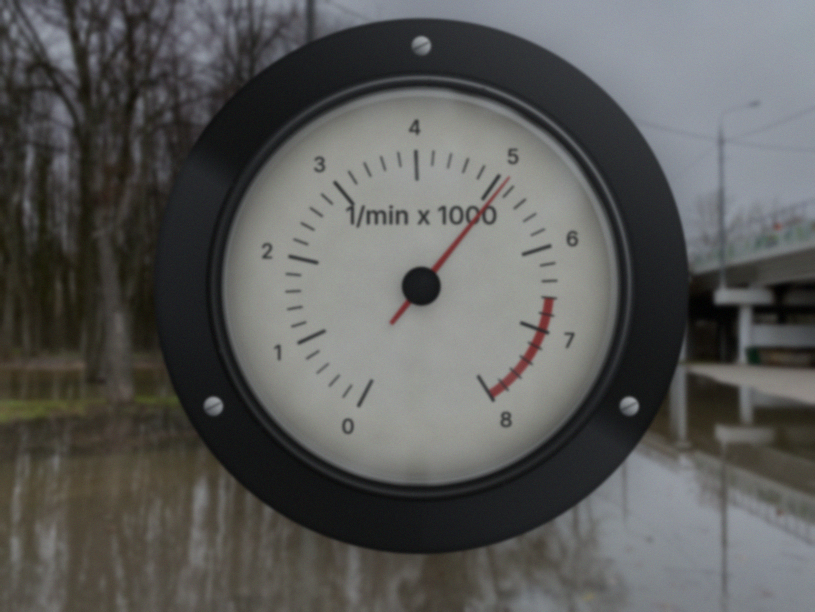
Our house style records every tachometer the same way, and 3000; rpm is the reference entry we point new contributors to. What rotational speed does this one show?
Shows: 5100; rpm
